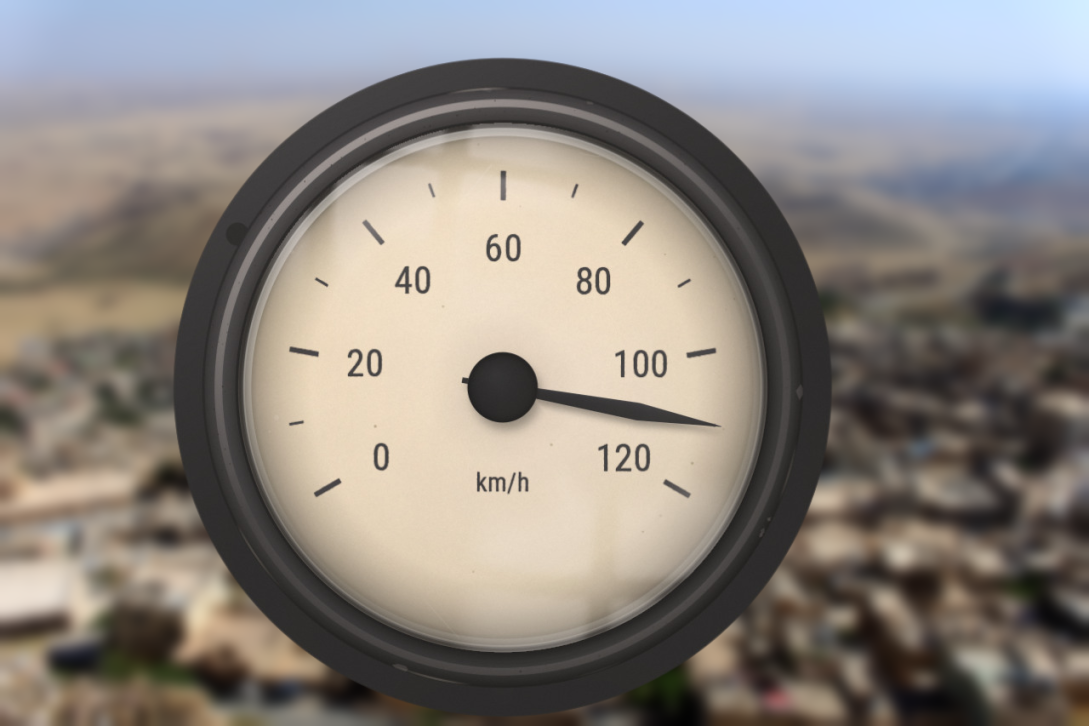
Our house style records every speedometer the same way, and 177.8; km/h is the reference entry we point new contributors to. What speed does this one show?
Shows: 110; km/h
